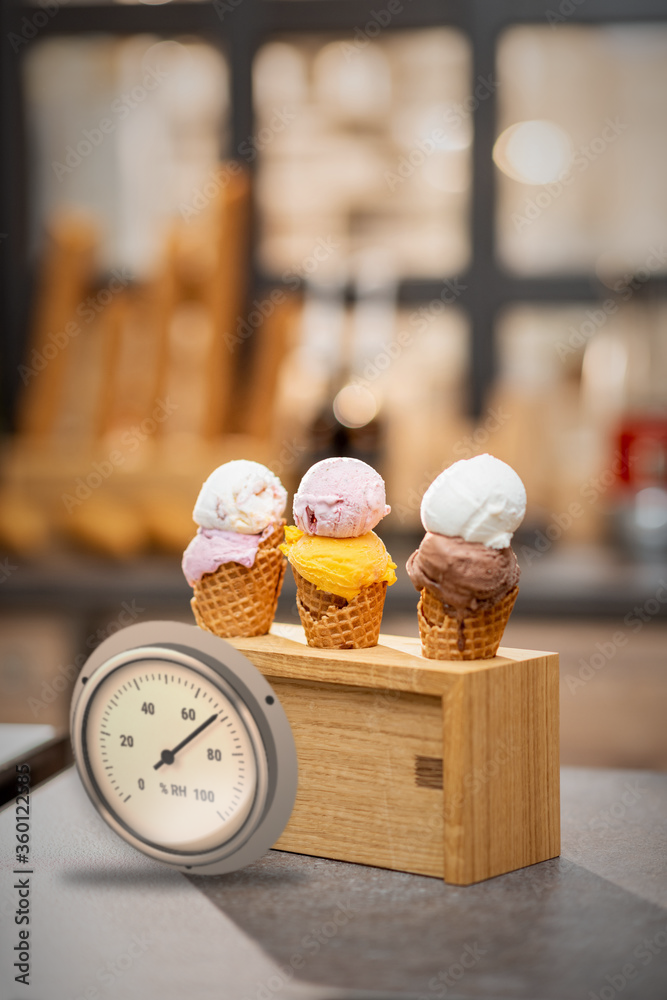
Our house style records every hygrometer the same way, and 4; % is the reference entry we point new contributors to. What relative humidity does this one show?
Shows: 68; %
